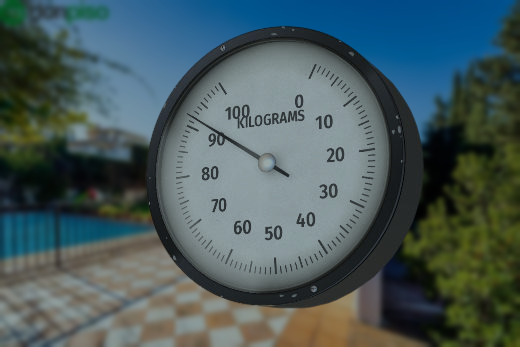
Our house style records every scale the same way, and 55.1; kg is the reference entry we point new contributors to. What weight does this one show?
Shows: 92; kg
